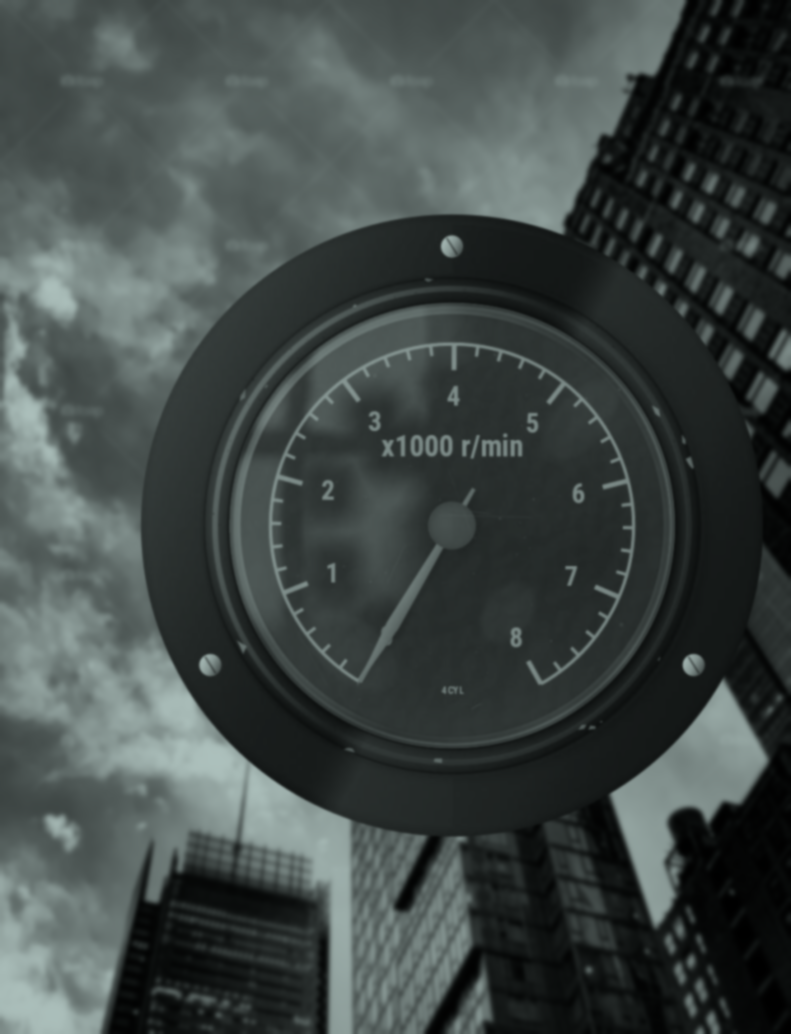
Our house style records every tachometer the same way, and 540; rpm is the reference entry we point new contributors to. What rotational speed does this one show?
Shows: 0; rpm
